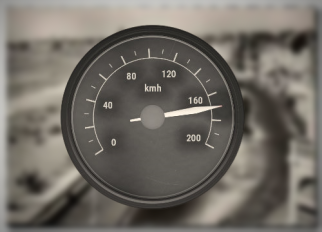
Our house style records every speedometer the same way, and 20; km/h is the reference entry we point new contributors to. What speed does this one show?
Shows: 170; km/h
